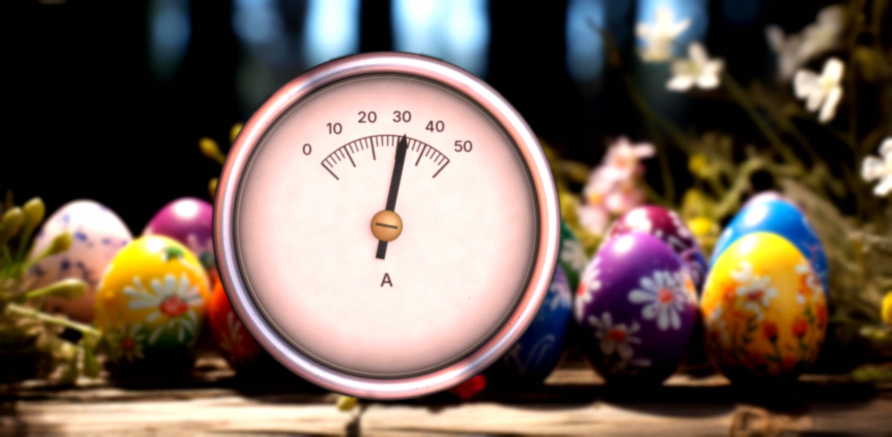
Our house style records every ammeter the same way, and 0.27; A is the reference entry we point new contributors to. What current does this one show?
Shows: 32; A
